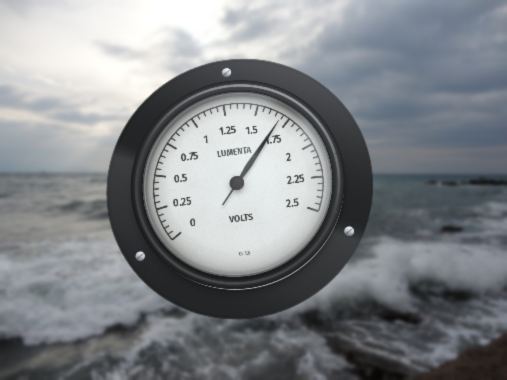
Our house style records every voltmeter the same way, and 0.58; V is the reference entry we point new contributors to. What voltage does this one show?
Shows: 1.7; V
